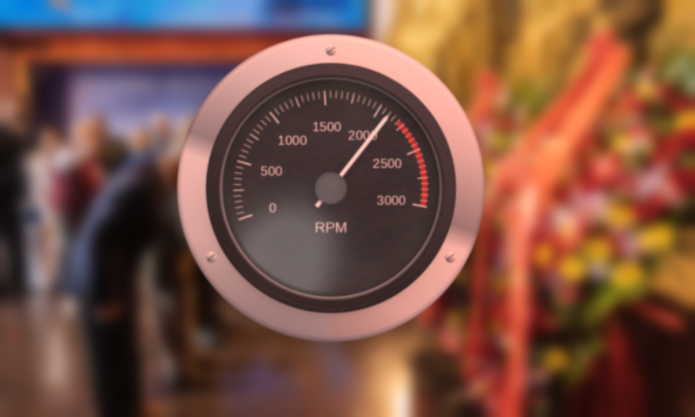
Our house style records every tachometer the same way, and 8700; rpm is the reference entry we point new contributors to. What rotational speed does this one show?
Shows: 2100; rpm
